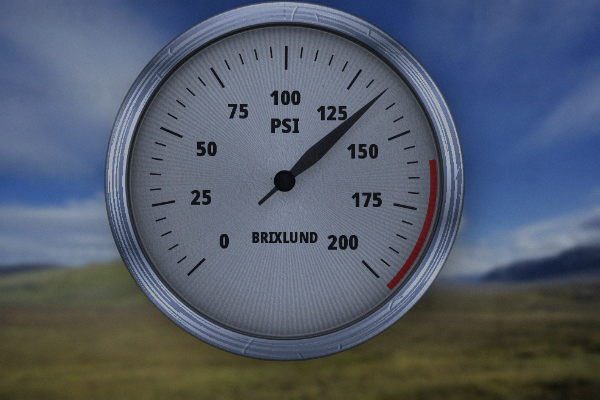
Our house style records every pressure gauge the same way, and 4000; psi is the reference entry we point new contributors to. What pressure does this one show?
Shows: 135; psi
